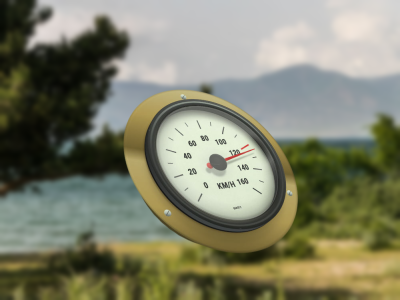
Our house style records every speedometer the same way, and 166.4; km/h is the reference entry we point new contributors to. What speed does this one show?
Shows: 125; km/h
